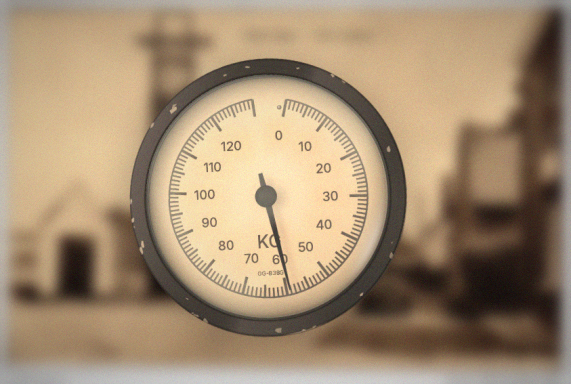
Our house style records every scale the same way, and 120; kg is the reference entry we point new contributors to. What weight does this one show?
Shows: 59; kg
